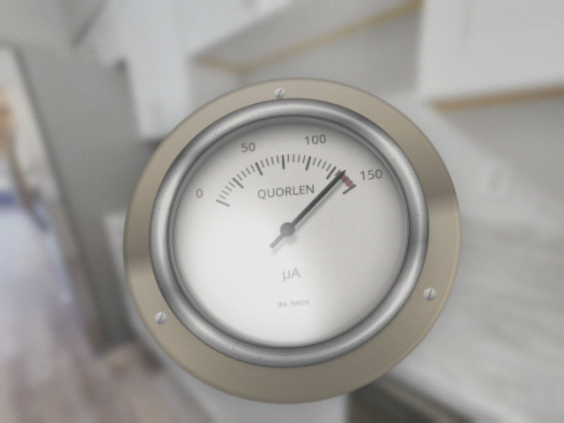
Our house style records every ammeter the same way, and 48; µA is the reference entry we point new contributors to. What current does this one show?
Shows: 135; µA
